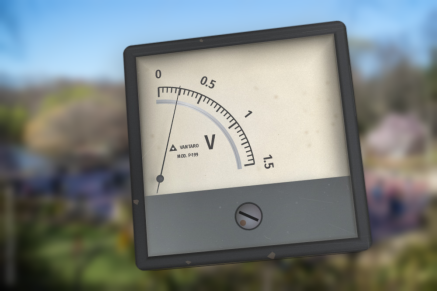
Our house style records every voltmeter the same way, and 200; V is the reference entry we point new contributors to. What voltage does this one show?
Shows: 0.25; V
